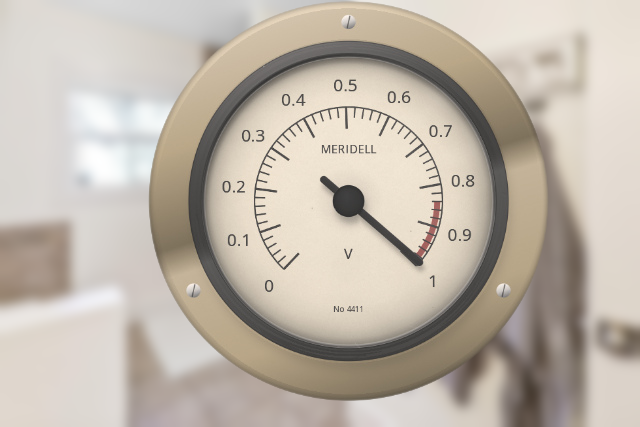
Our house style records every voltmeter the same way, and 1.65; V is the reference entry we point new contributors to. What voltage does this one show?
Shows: 0.99; V
